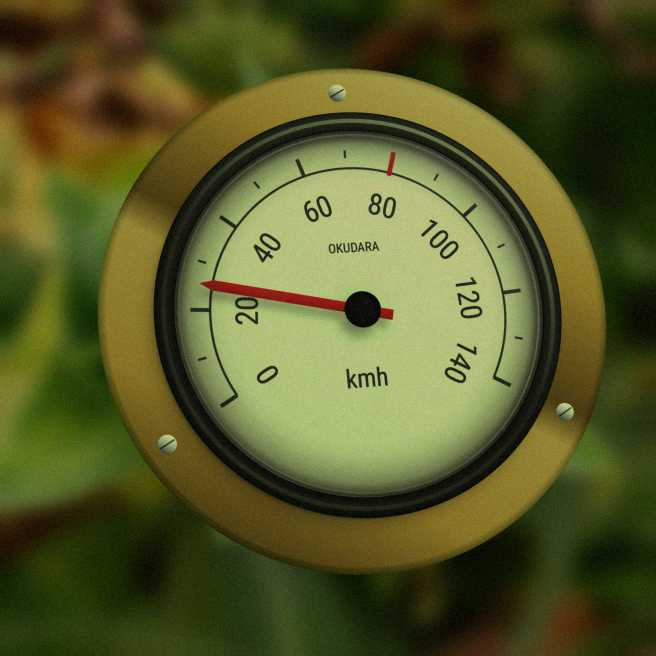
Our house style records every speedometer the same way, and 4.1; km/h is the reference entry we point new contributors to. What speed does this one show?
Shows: 25; km/h
